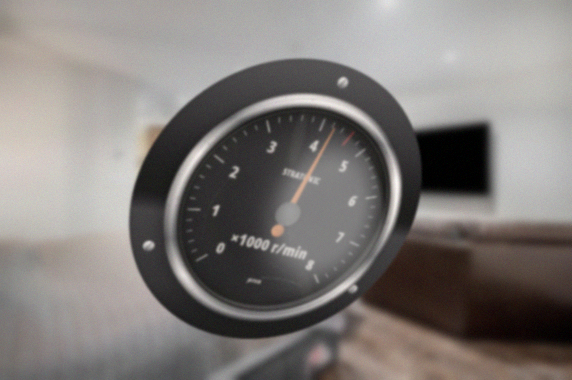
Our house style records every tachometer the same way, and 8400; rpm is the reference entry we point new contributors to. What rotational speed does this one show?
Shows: 4200; rpm
